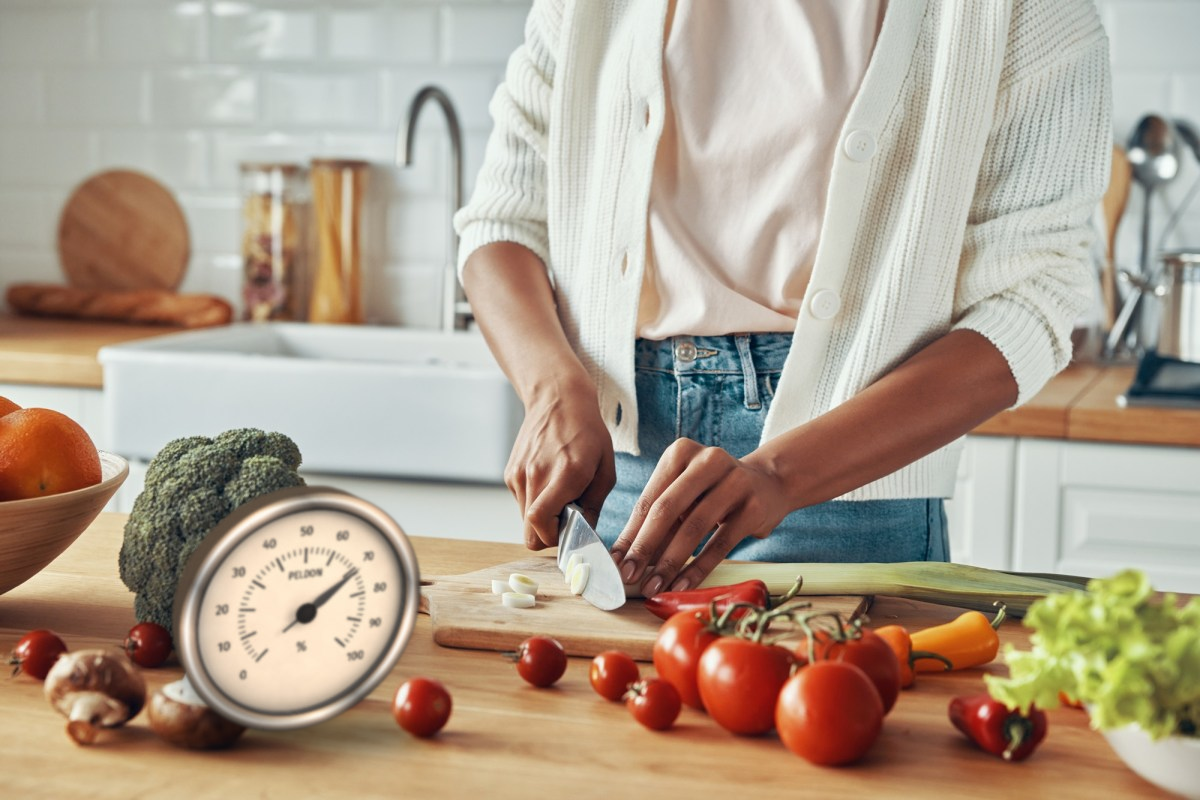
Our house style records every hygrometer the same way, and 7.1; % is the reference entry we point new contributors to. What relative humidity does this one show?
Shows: 70; %
